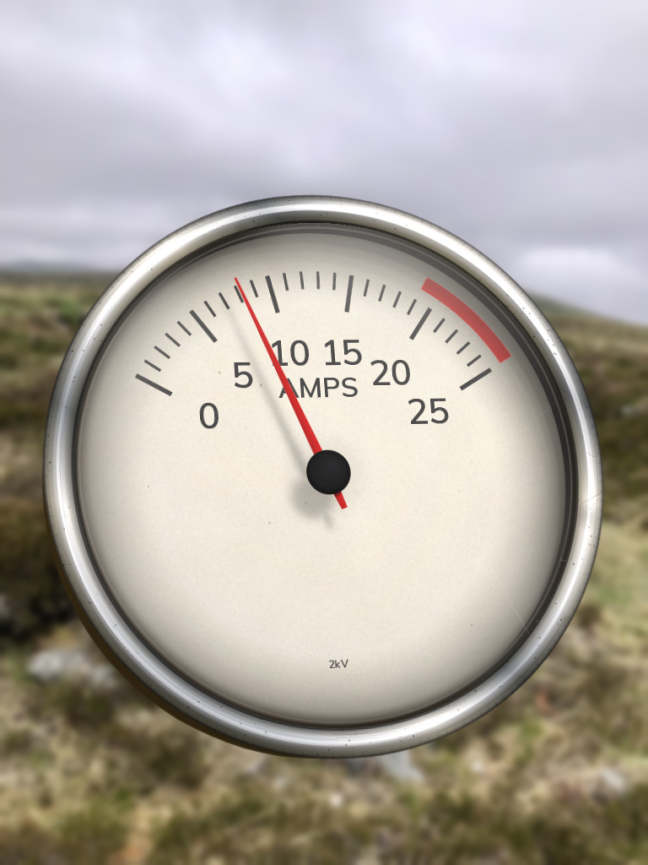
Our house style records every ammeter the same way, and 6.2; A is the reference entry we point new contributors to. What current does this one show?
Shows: 8; A
